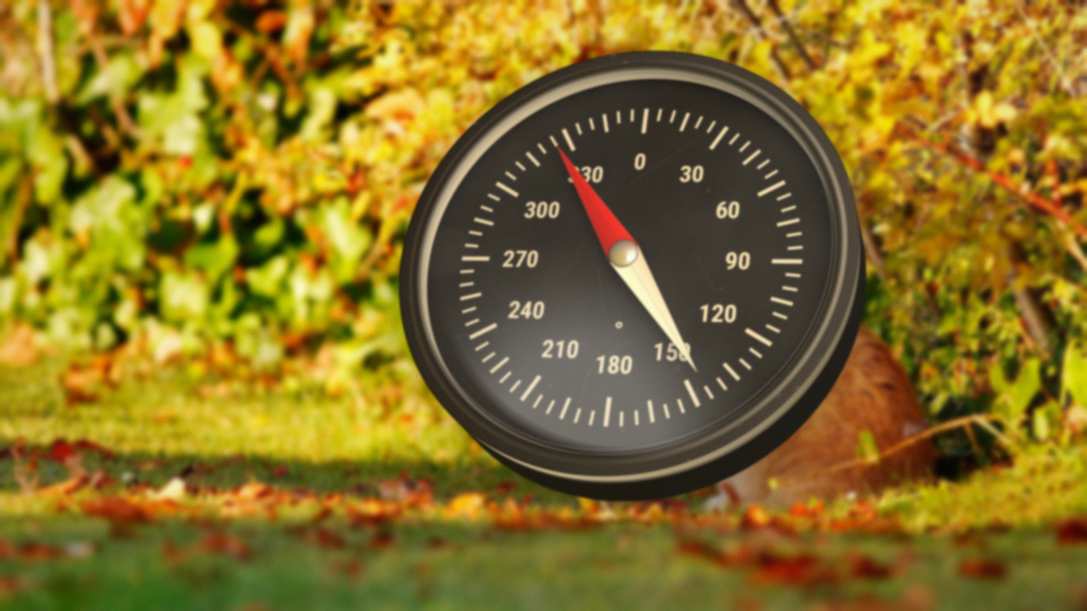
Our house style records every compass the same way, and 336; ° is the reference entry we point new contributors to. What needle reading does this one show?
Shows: 325; °
